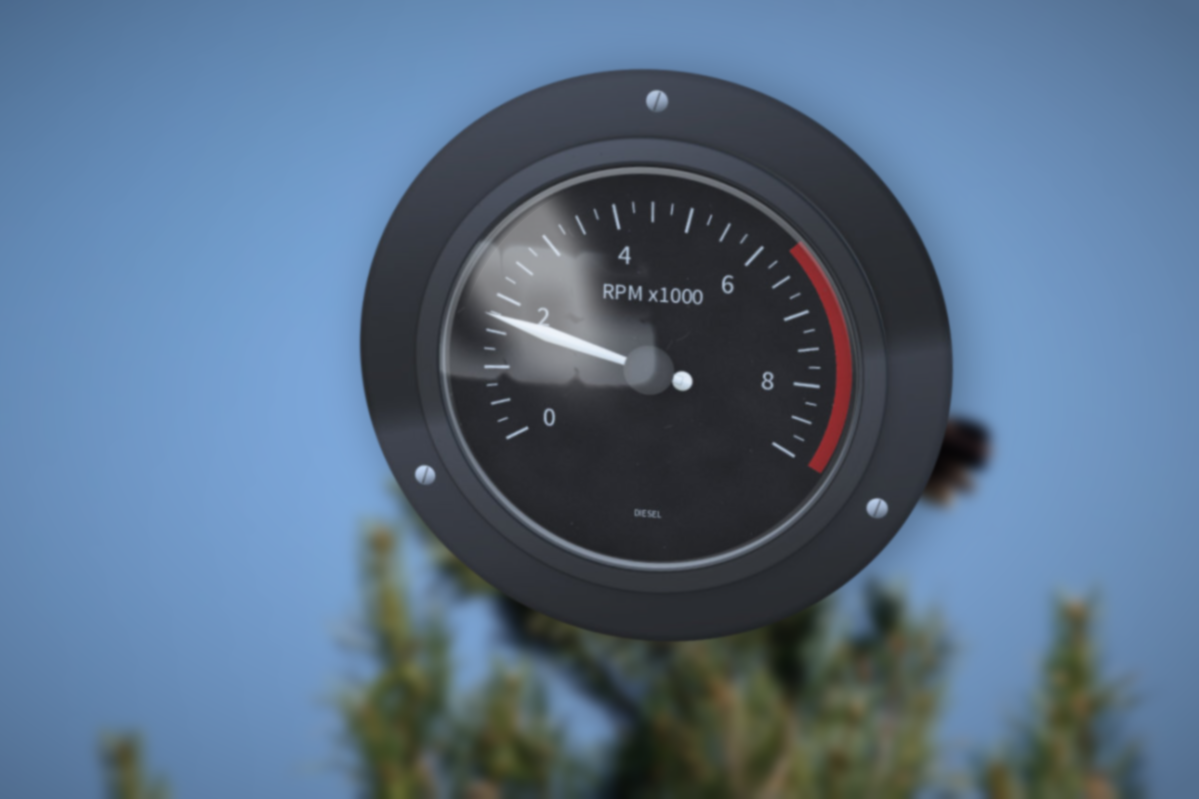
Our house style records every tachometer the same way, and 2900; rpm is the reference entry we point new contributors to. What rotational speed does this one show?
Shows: 1750; rpm
